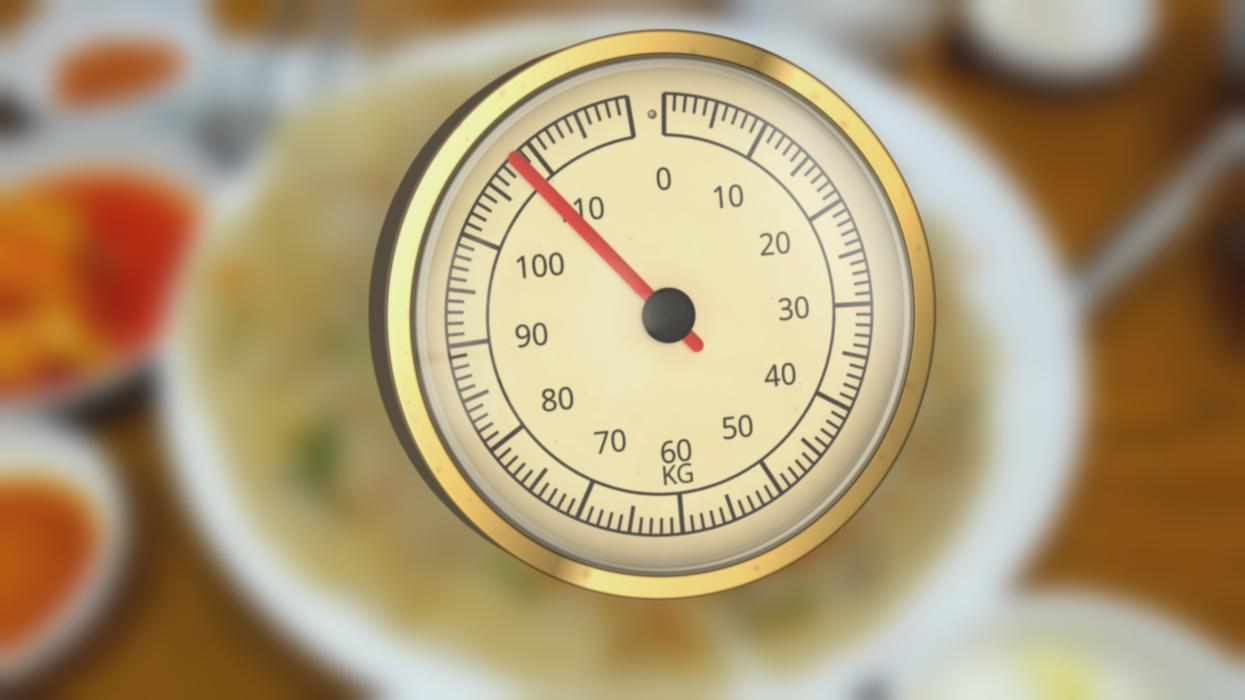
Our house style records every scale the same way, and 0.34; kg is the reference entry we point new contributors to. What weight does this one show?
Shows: 108; kg
